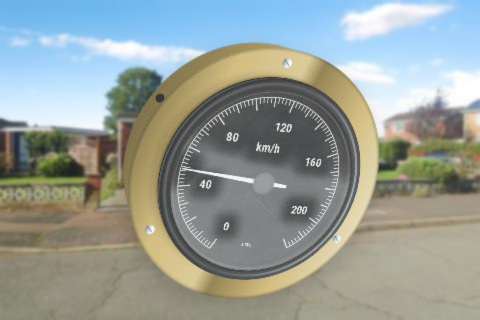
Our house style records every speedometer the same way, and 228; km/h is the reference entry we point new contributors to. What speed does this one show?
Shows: 50; km/h
